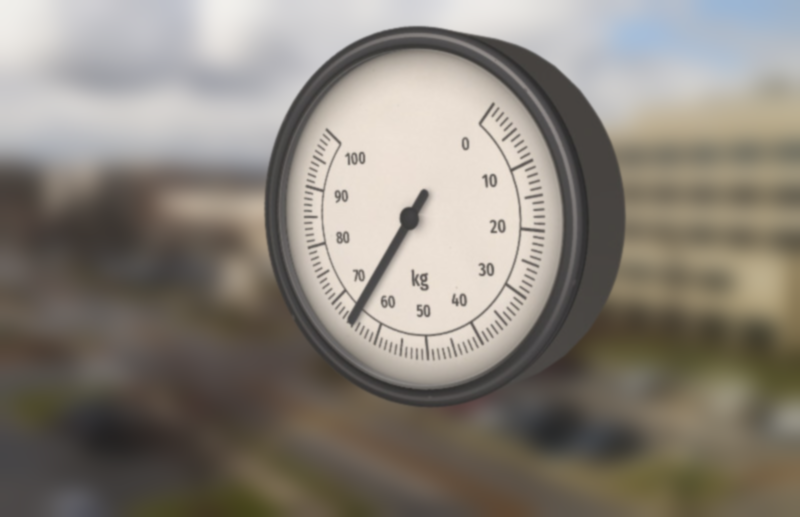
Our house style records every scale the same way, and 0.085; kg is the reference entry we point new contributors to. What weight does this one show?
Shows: 65; kg
